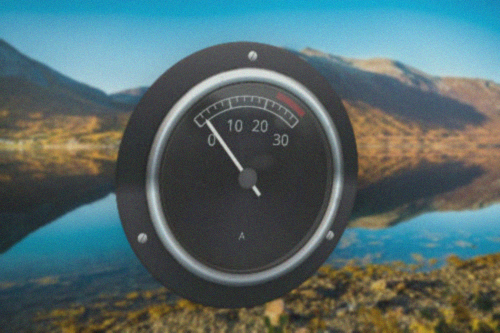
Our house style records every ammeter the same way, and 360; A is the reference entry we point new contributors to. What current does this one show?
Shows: 2; A
